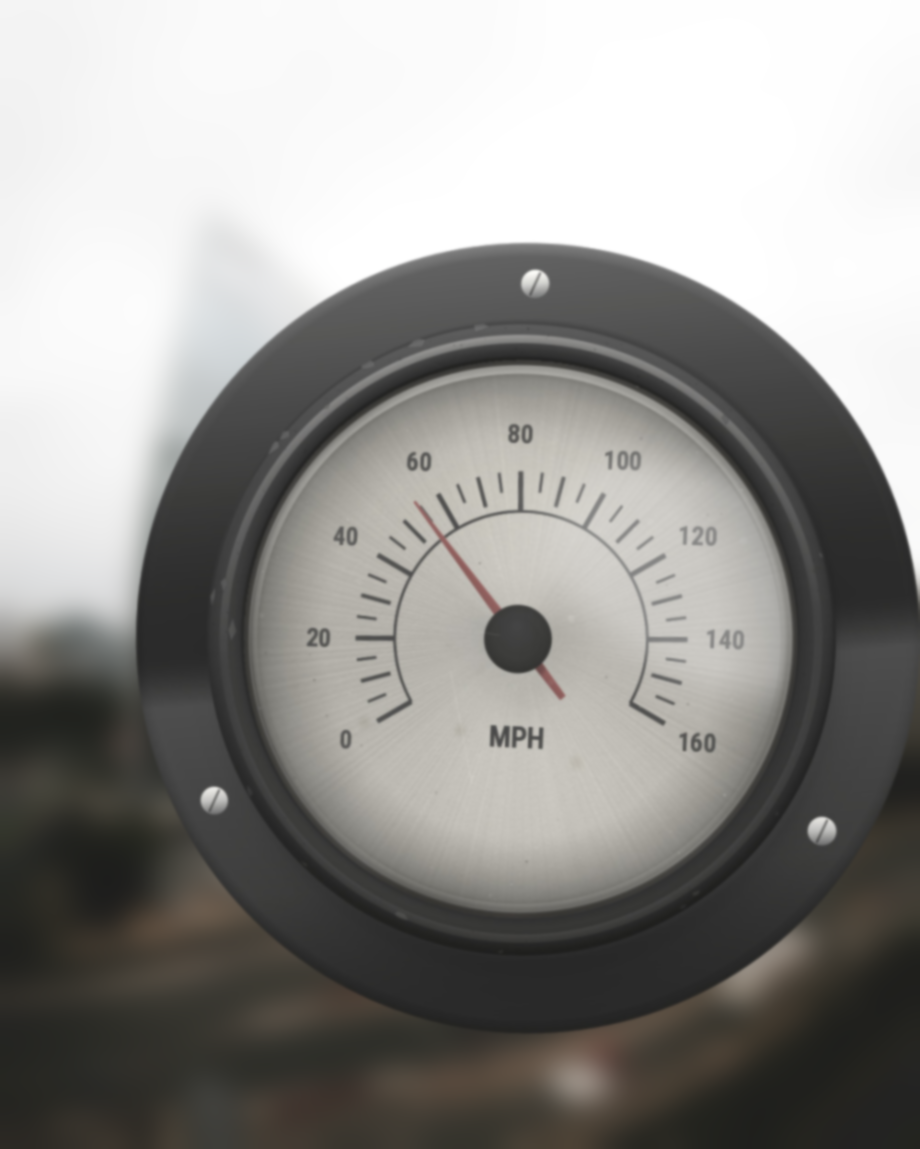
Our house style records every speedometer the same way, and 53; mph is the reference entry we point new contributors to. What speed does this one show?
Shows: 55; mph
